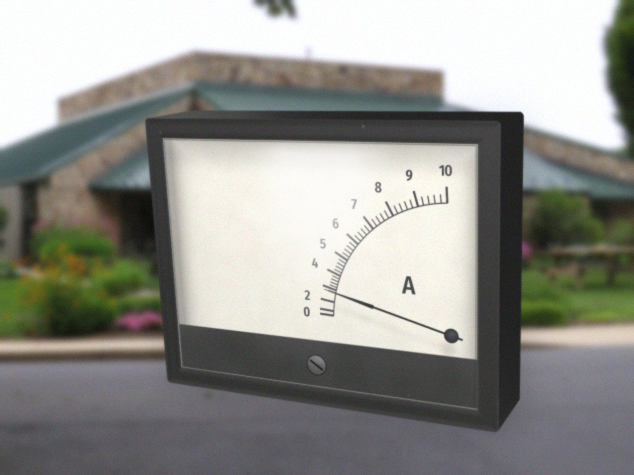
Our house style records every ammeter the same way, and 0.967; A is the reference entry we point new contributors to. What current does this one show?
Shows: 3; A
